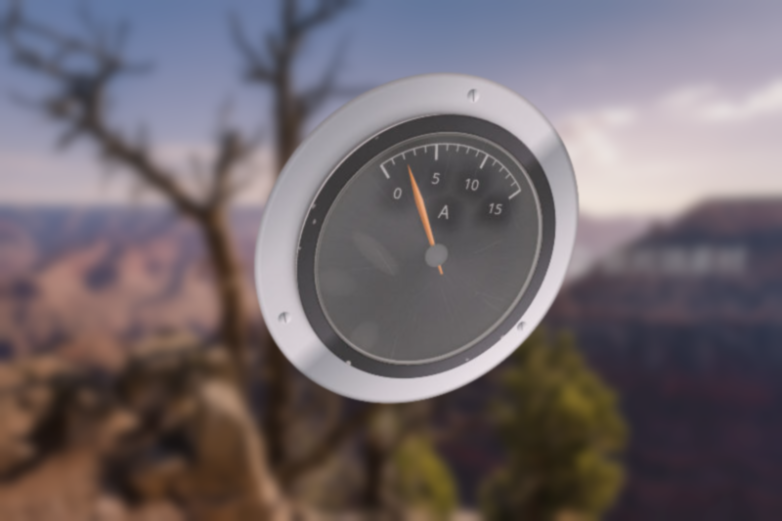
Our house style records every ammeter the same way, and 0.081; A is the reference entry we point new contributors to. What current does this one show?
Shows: 2; A
